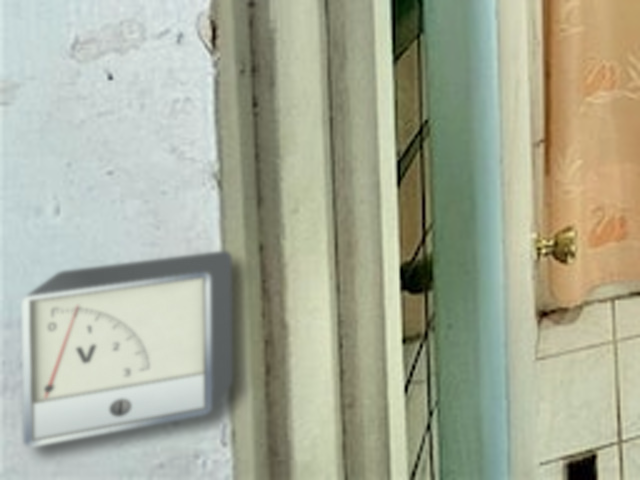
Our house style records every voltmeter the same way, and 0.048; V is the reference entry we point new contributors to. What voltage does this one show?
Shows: 0.5; V
